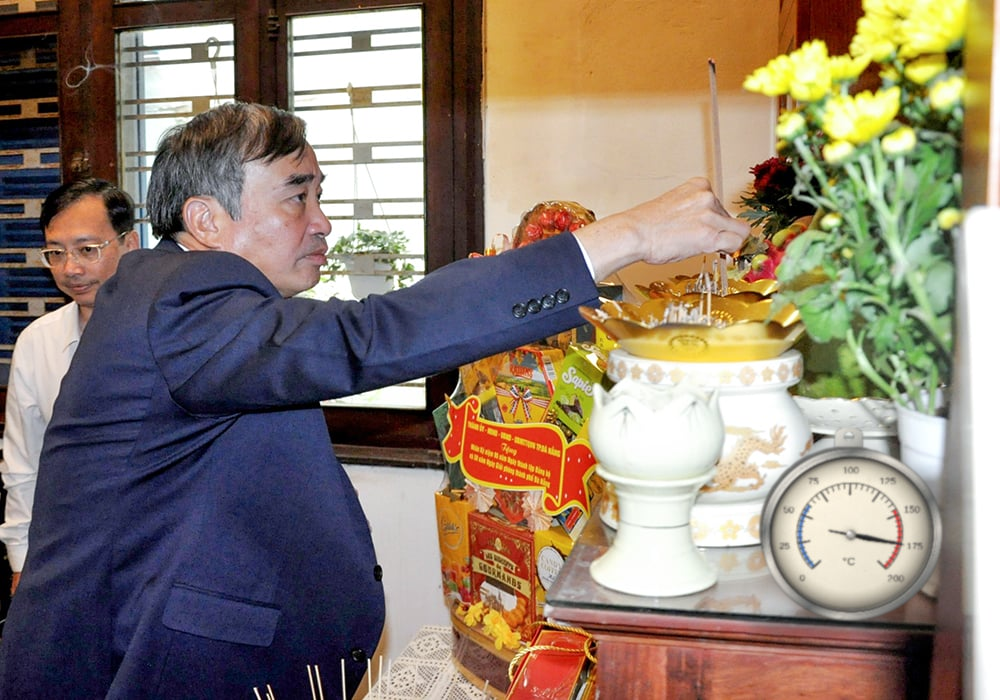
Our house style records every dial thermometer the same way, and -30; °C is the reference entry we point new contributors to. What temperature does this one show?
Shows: 175; °C
